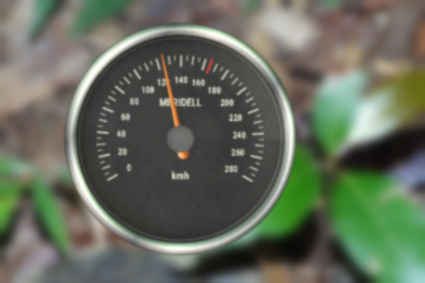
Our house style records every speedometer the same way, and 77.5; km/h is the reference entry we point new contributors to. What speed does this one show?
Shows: 125; km/h
